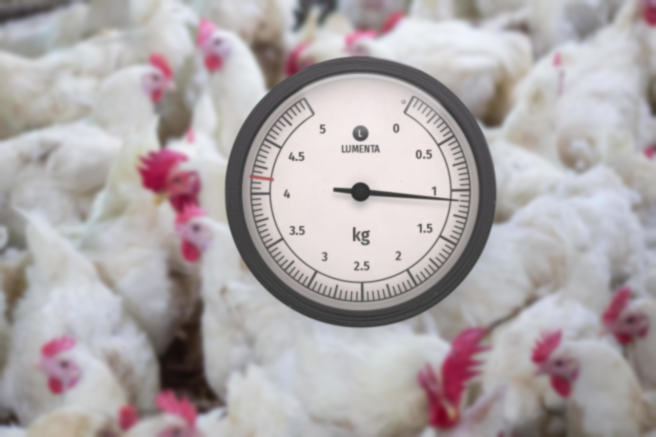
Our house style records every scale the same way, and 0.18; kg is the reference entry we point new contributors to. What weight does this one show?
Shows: 1.1; kg
